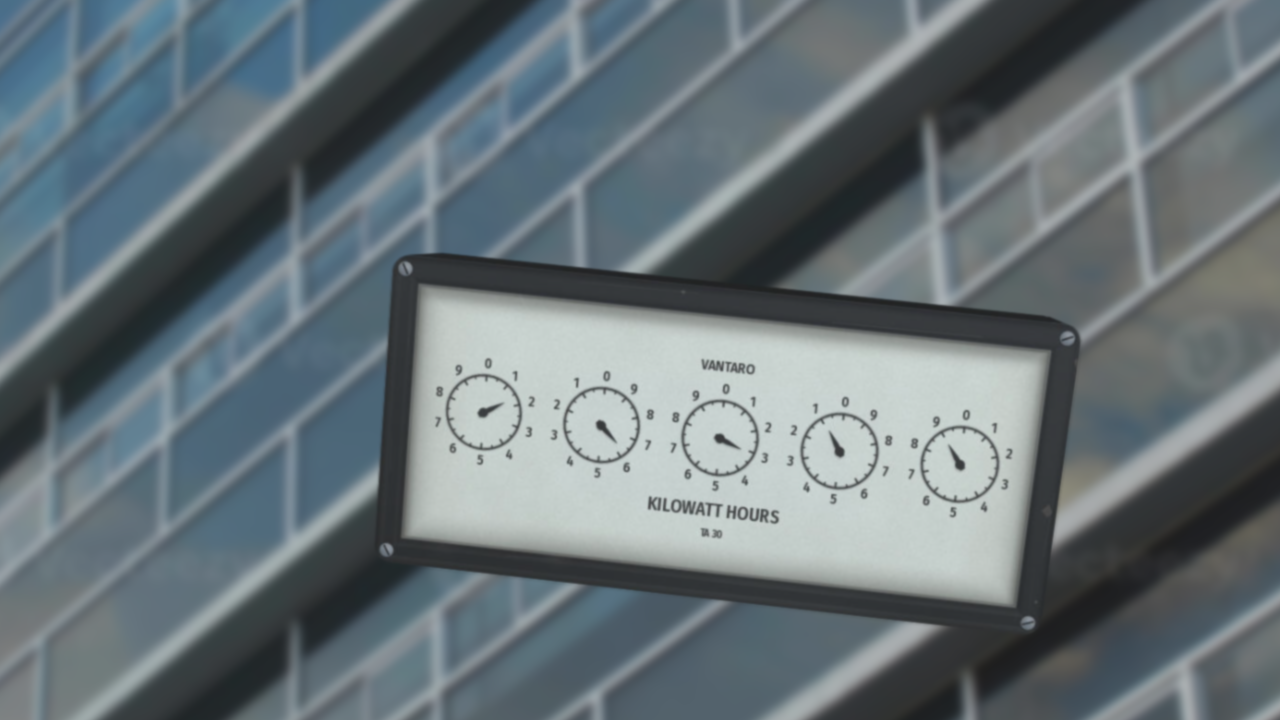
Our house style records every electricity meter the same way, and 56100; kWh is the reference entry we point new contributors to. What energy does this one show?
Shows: 16309; kWh
